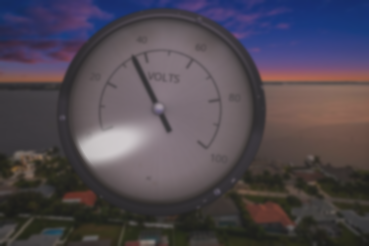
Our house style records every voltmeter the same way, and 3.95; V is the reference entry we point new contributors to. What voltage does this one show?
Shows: 35; V
